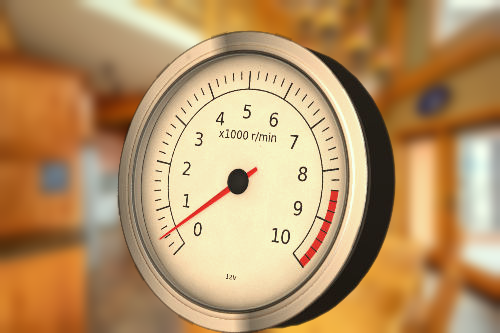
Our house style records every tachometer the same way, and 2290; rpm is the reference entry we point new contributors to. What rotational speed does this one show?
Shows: 400; rpm
